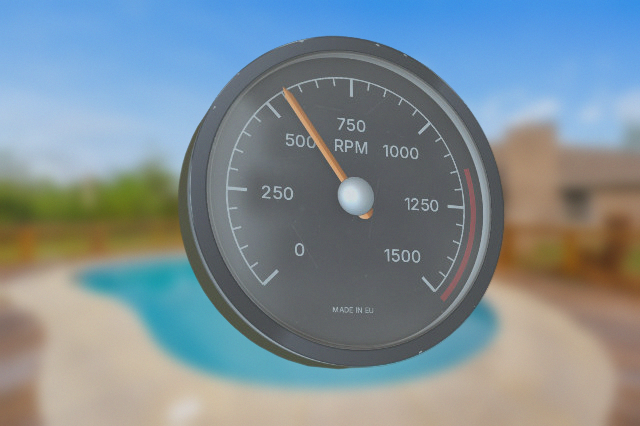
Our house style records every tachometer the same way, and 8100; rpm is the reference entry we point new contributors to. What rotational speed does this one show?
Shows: 550; rpm
